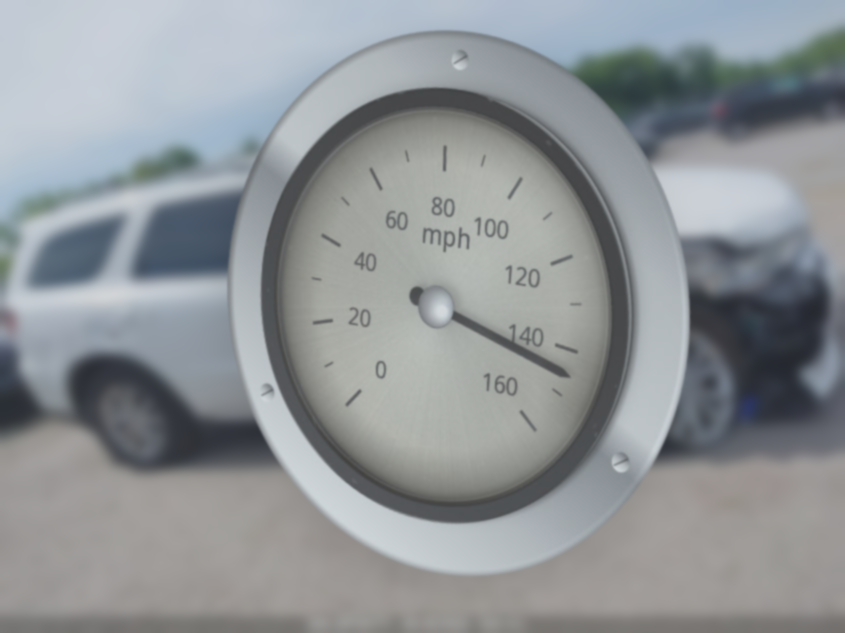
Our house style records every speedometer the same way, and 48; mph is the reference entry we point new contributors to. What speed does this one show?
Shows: 145; mph
